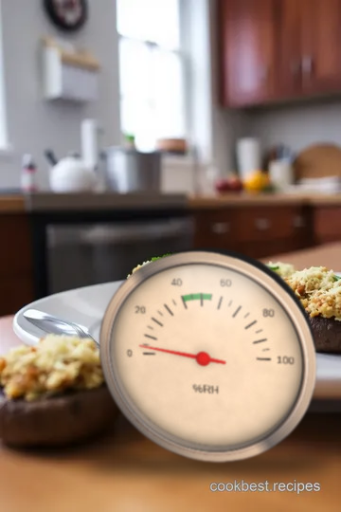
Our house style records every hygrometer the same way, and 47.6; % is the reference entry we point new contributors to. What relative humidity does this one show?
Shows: 5; %
